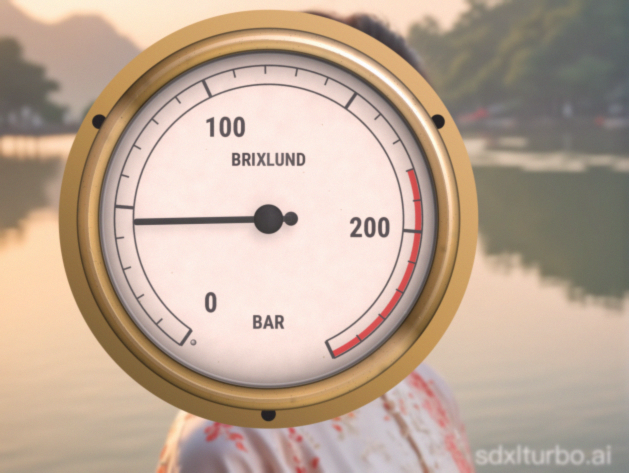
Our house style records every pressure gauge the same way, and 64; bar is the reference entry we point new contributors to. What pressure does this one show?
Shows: 45; bar
